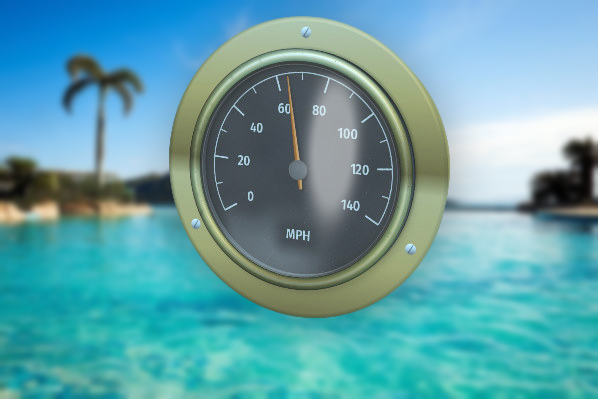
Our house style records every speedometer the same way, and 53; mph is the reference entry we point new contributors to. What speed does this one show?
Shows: 65; mph
